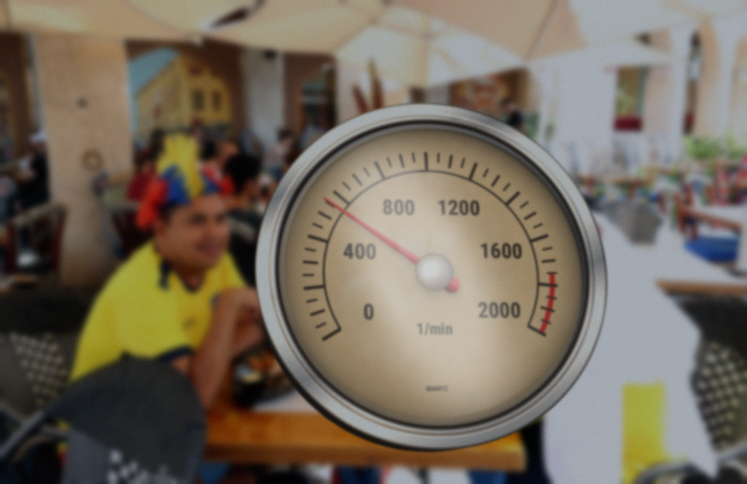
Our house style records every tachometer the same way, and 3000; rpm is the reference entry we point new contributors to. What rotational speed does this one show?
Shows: 550; rpm
